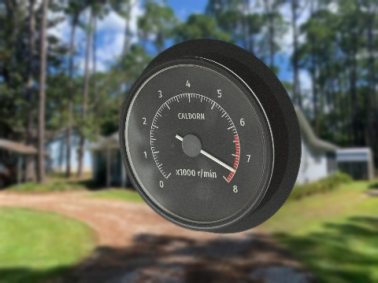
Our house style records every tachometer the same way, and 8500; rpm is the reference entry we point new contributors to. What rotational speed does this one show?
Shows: 7500; rpm
